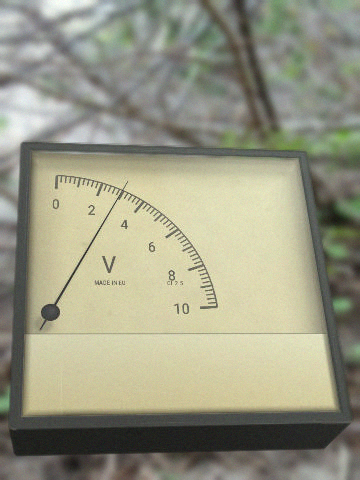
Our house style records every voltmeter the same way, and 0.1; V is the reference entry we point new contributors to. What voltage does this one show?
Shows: 3; V
